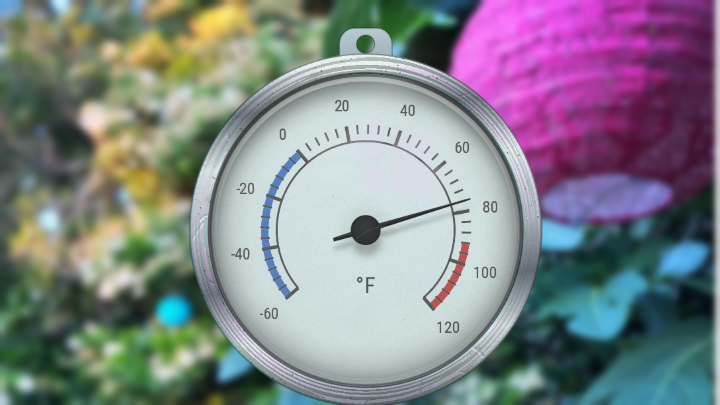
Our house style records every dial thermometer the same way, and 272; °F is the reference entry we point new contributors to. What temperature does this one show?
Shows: 76; °F
